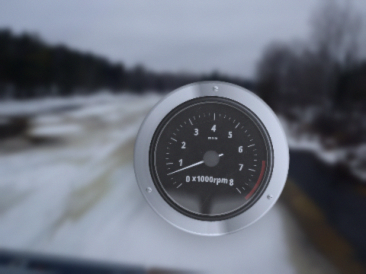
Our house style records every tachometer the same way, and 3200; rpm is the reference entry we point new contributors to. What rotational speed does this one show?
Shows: 600; rpm
